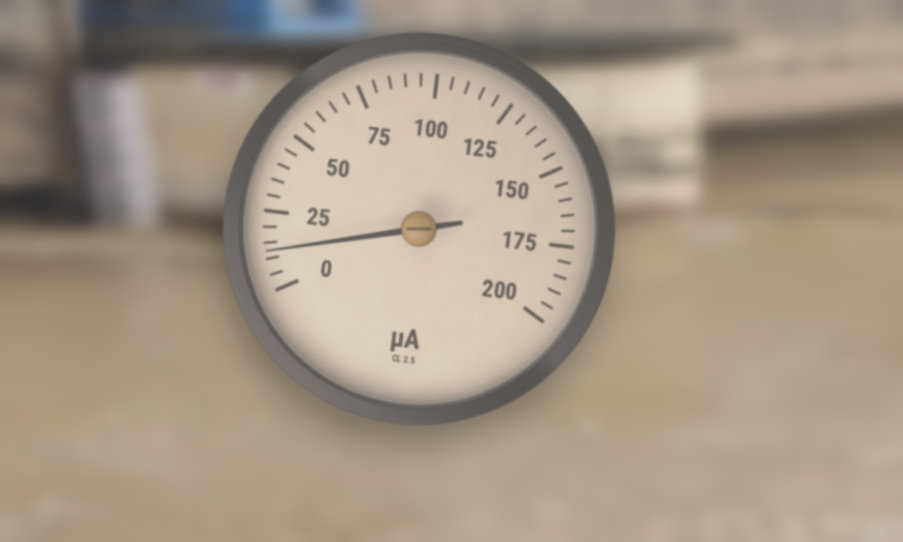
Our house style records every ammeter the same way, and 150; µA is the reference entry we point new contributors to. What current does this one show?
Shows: 12.5; µA
